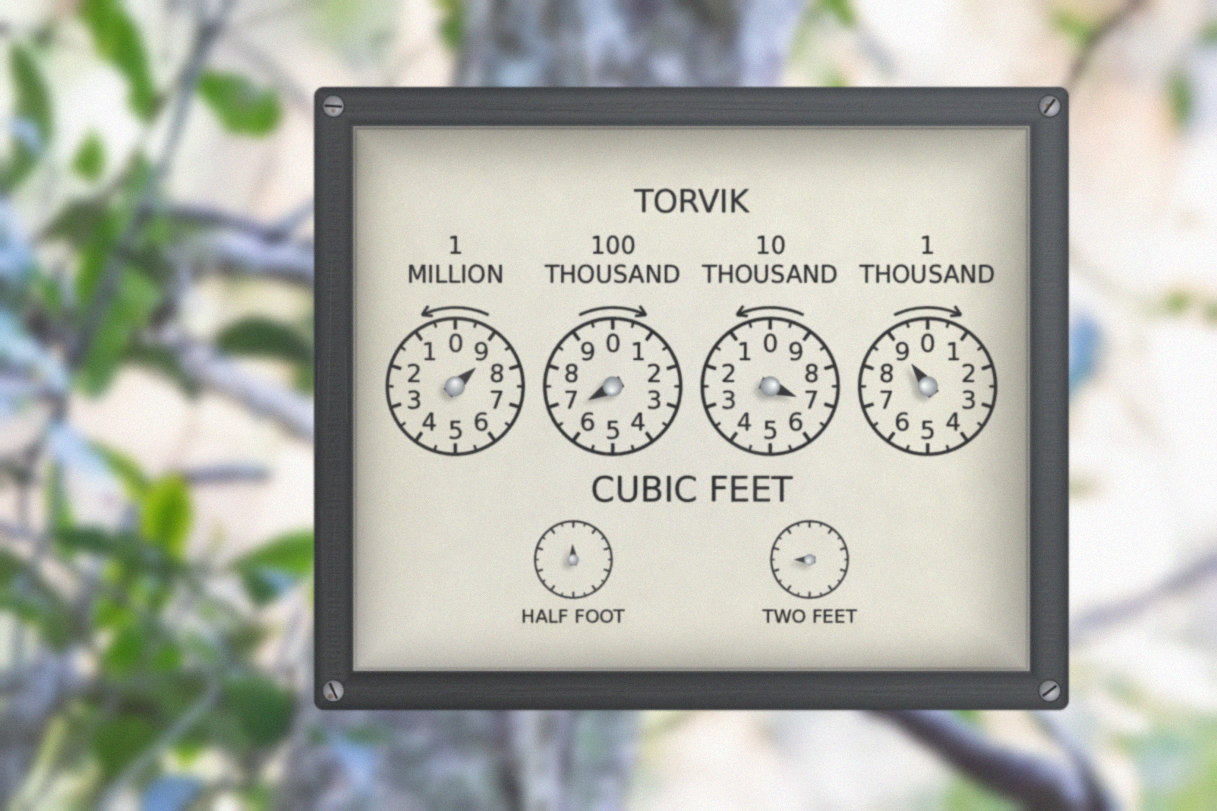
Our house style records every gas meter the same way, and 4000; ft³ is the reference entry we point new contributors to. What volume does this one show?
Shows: 866900; ft³
